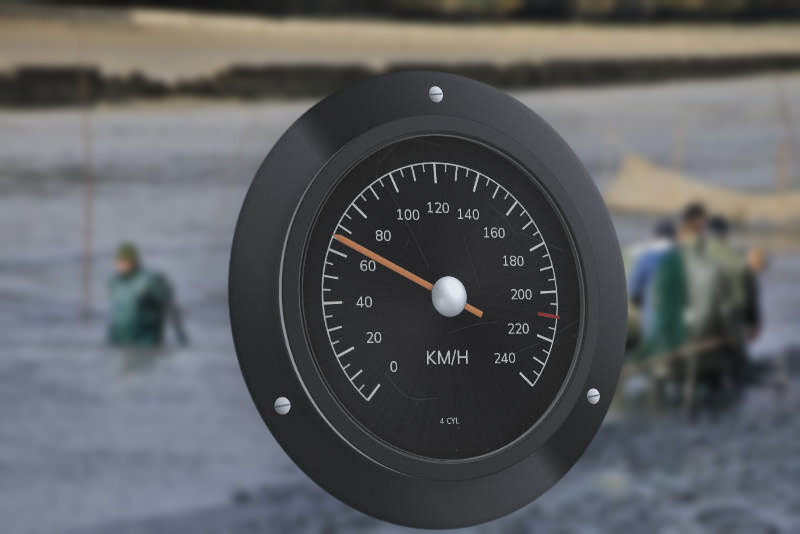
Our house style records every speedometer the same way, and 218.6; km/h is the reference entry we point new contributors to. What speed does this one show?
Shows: 65; km/h
